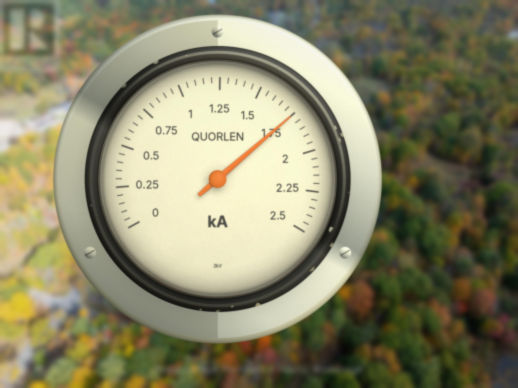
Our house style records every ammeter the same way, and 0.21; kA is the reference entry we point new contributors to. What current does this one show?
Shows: 1.75; kA
